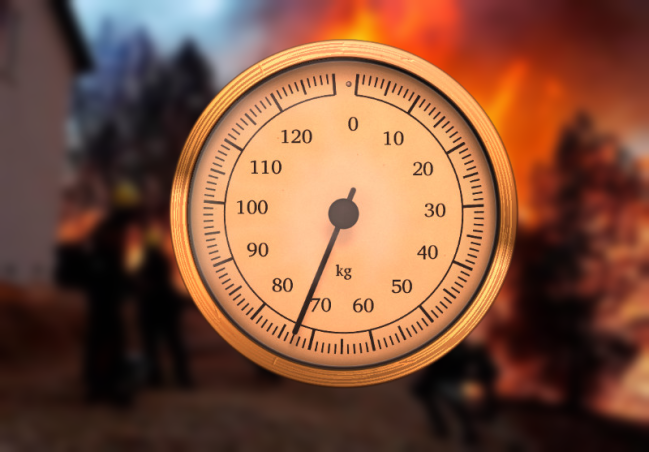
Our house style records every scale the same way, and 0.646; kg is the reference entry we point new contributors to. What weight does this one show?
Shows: 73; kg
